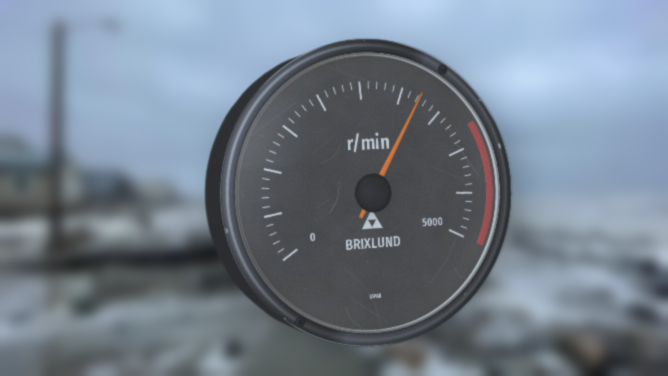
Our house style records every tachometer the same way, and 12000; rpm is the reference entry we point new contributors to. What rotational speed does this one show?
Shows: 3200; rpm
